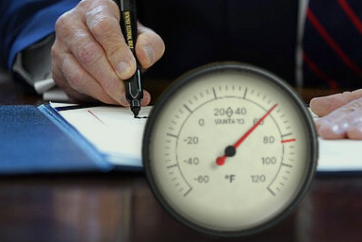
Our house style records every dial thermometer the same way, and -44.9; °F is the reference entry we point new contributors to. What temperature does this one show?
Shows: 60; °F
